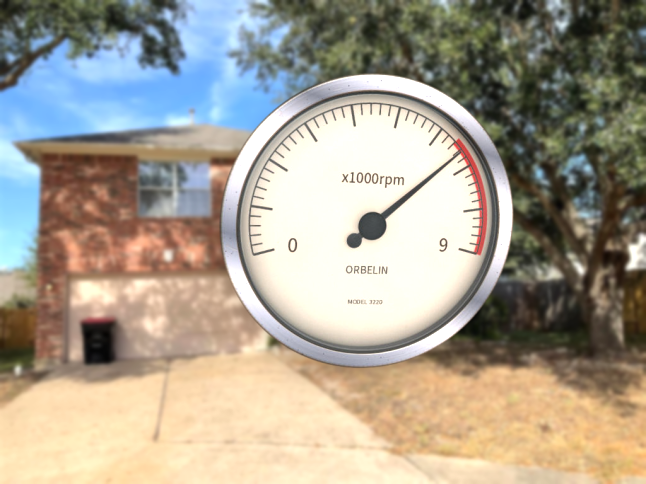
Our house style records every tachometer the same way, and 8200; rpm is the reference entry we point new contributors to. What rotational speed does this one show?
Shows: 6600; rpm
